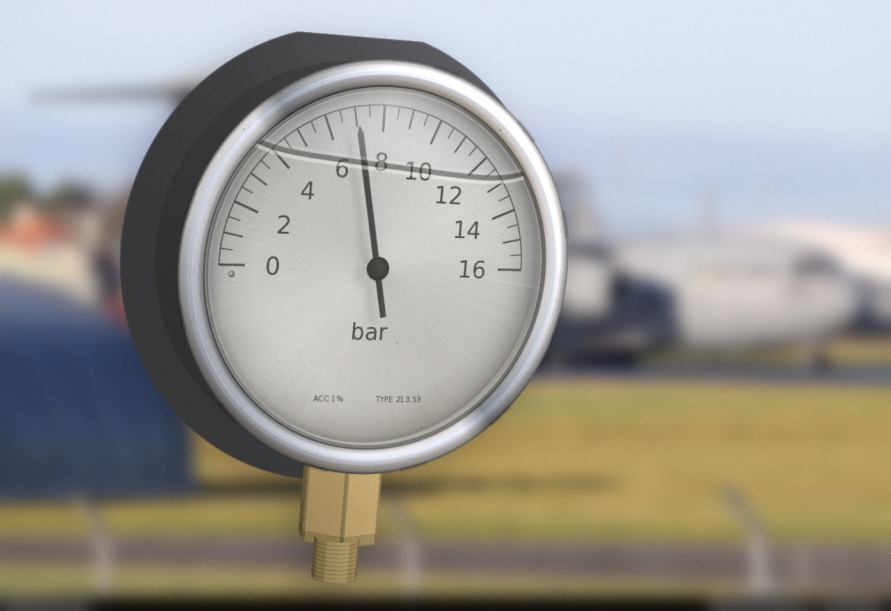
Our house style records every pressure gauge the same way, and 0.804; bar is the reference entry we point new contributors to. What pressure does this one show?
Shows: 7; bar
